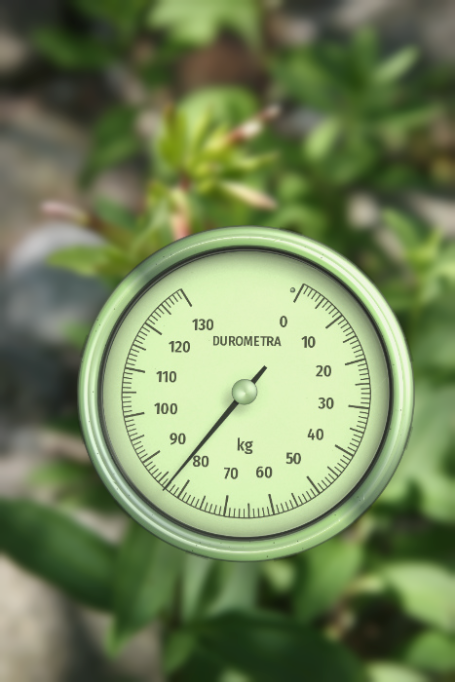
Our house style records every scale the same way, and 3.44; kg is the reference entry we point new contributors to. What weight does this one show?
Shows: 83; kg
